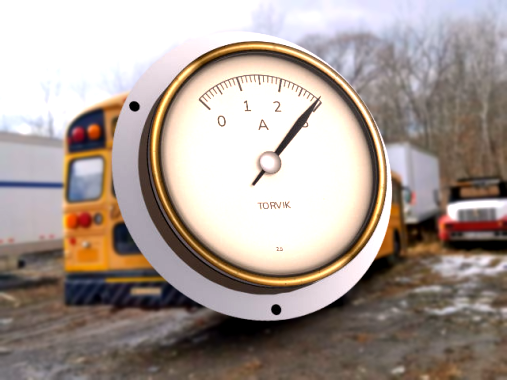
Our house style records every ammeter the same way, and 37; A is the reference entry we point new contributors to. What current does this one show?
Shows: 2.9; A
